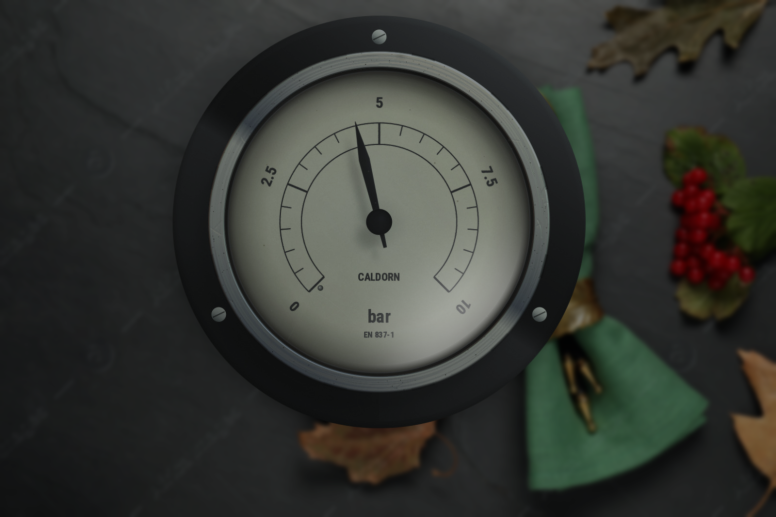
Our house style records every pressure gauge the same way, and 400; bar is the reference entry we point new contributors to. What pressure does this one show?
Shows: 4.5; bar
